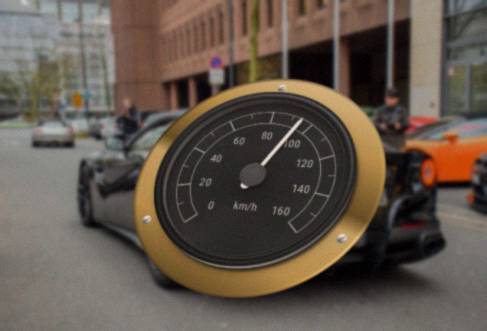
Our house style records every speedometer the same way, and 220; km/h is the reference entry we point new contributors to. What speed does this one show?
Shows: 95; km/h
